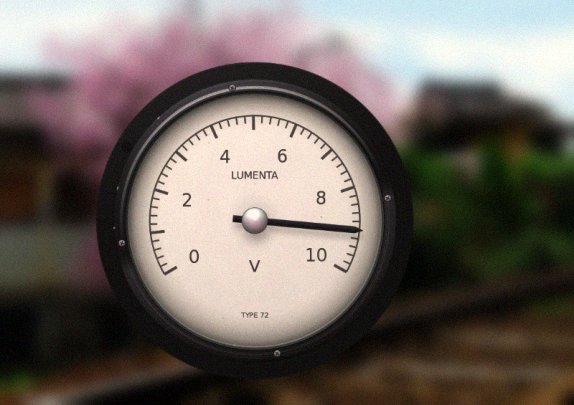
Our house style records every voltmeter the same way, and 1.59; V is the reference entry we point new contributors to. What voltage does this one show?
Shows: 9; V
